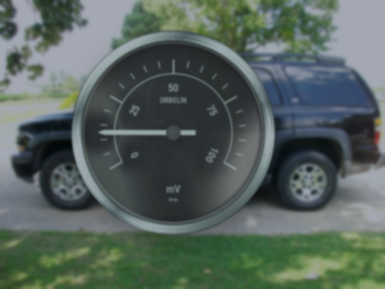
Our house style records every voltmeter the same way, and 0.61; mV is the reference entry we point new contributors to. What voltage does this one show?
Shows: 12.5; mV
